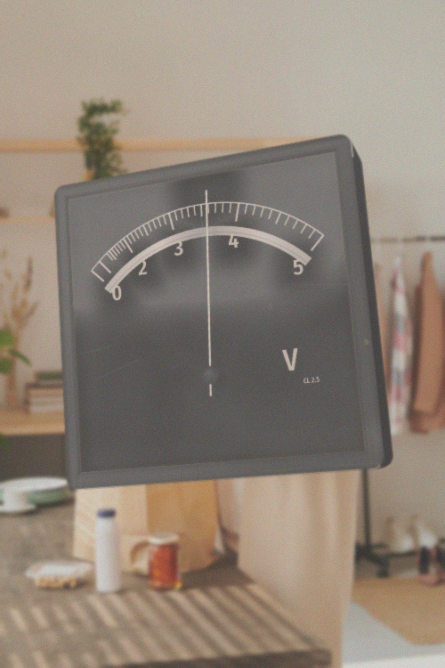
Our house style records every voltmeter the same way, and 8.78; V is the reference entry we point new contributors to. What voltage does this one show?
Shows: 3.6; V
